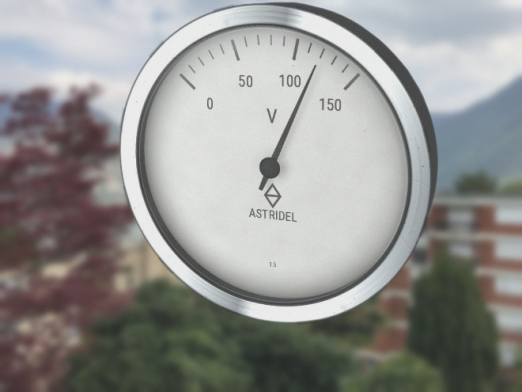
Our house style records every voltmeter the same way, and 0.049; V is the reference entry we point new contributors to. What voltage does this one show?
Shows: 120; V
